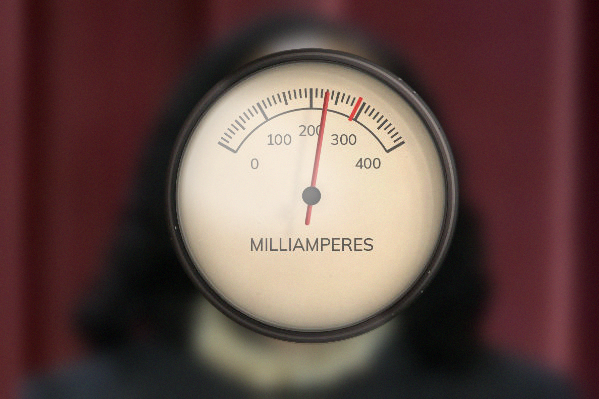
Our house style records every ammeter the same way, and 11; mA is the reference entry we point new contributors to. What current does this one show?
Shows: 230; mA
